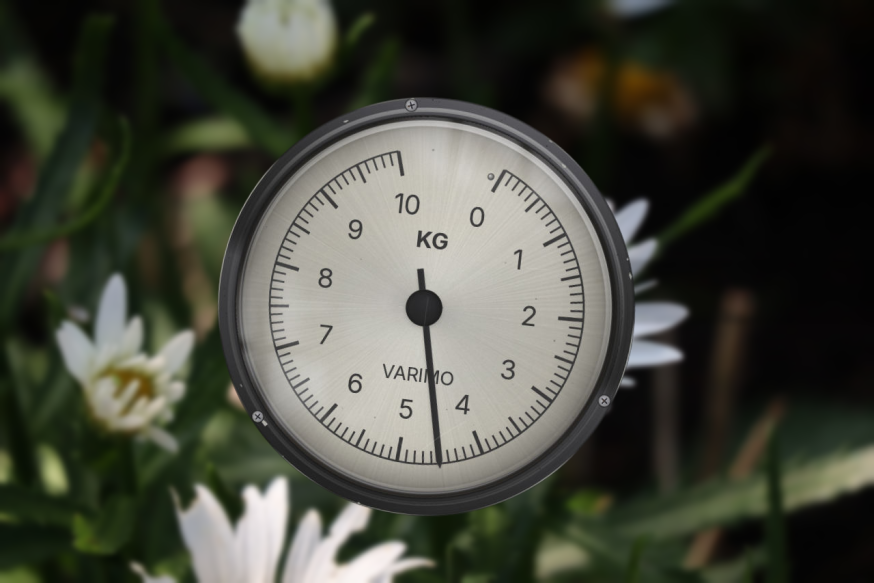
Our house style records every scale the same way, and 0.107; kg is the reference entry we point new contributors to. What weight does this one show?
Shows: 4.5; kg
